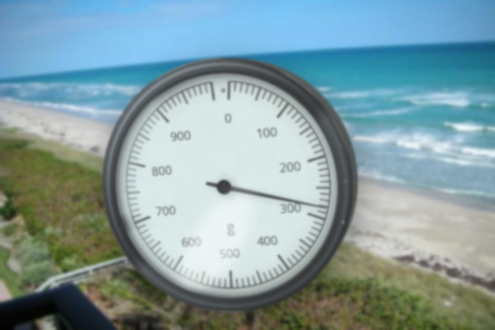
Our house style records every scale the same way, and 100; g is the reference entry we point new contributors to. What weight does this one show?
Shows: 280; g
